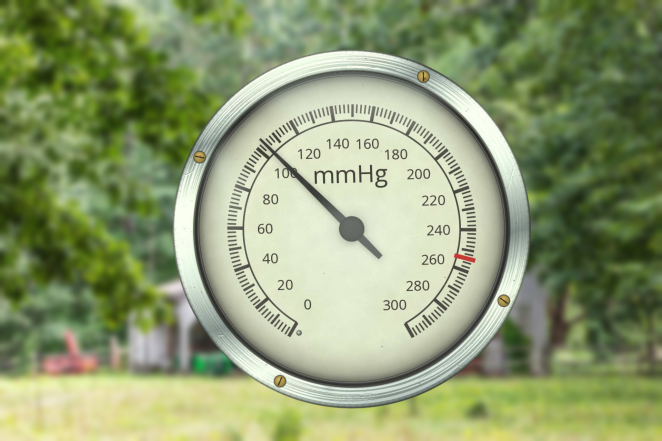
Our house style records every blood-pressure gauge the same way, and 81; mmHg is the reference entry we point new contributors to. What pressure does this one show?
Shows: 104; mmHg
